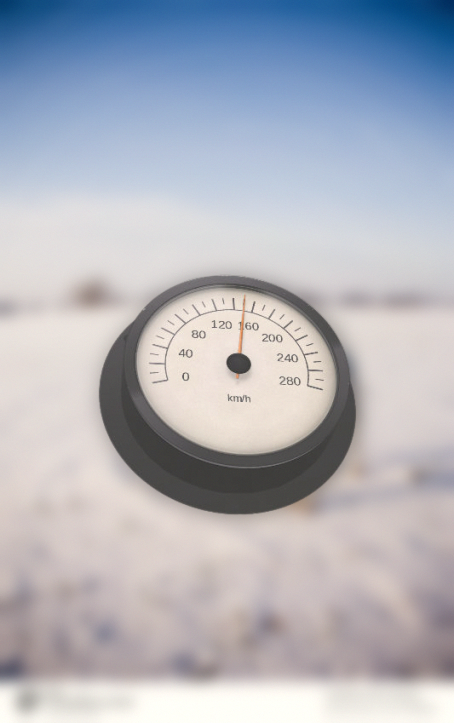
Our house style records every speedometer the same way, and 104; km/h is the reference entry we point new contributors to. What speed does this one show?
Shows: 150; km/h
